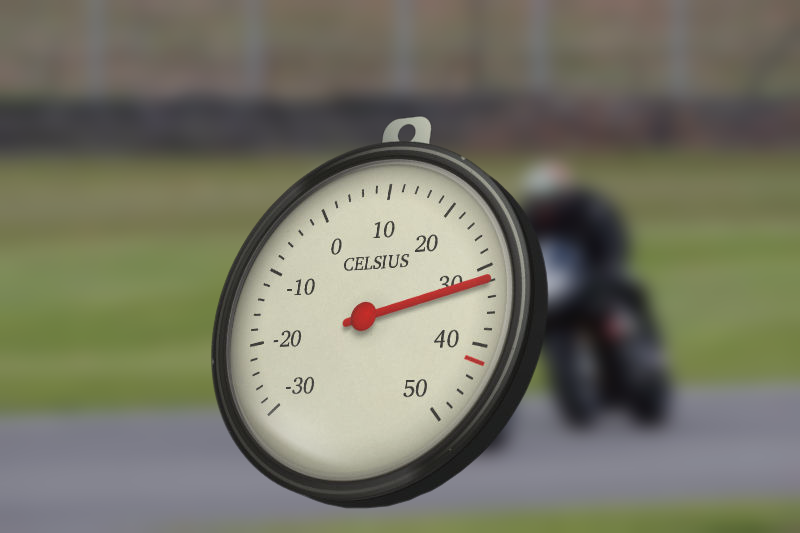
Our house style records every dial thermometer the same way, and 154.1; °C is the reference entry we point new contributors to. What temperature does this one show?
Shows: 32; °C
